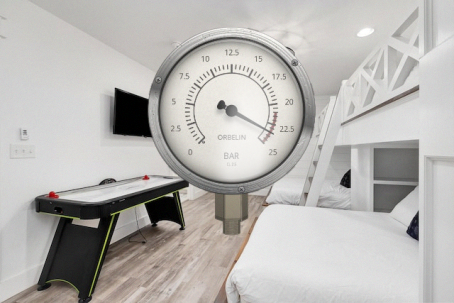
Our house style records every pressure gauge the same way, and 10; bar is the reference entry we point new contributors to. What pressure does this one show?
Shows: 23.5; bar
